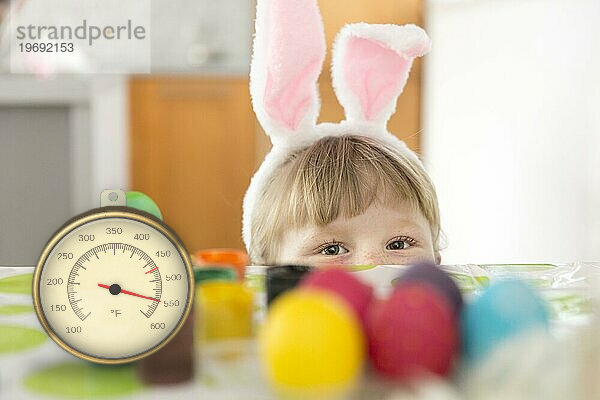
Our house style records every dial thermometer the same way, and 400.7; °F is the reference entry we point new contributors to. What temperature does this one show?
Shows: 550; °F
